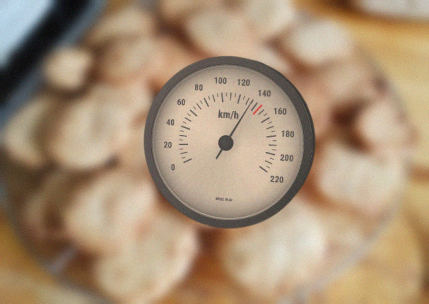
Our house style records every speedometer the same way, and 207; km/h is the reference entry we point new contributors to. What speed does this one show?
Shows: 135; km/h
